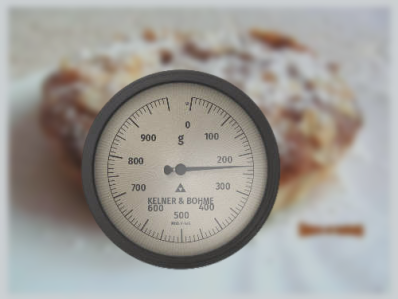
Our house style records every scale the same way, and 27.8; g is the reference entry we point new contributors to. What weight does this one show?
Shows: 230; g
